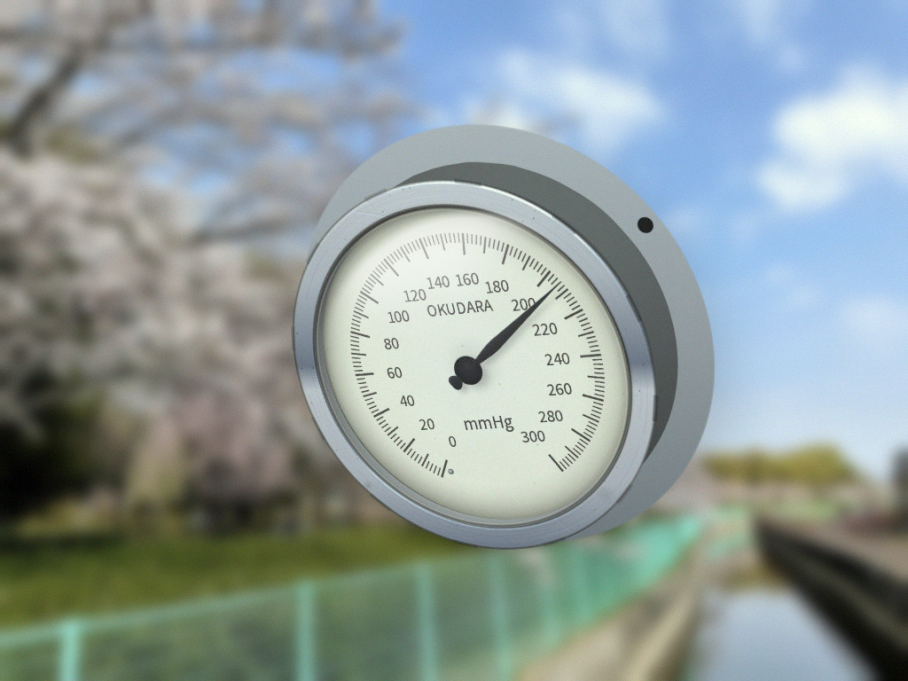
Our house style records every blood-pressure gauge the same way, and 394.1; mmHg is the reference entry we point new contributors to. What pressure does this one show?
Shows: 206; mmHg
